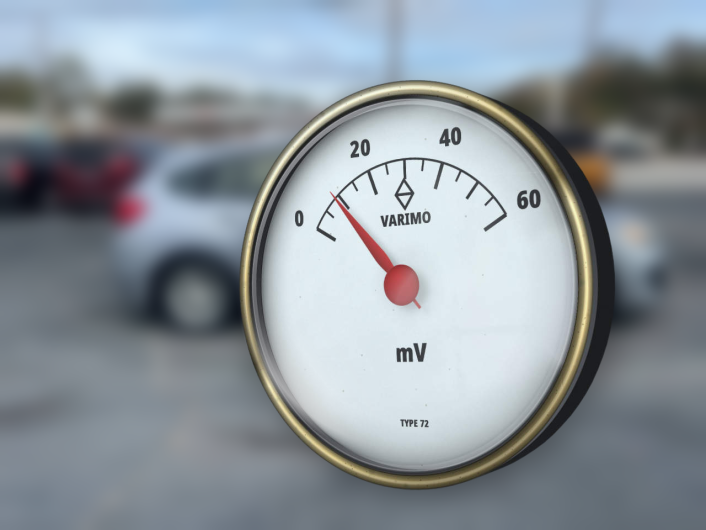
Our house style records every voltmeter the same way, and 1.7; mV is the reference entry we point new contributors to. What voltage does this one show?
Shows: 10; mV
